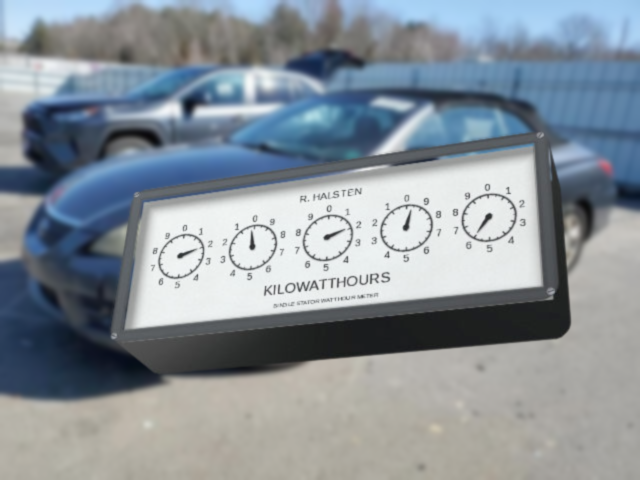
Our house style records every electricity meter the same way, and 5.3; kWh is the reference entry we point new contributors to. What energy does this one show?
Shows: 20196; kWh
